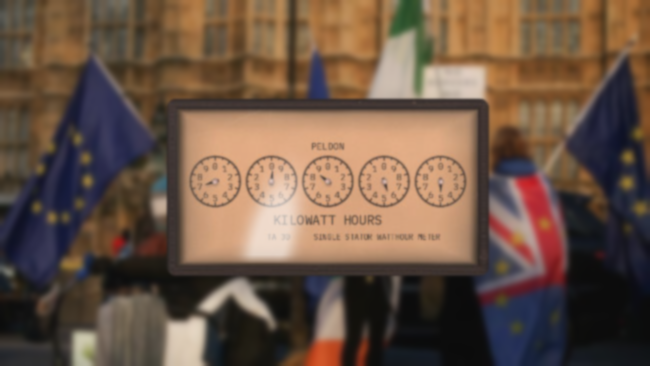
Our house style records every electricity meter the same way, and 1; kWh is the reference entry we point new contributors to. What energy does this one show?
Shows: 69855; kWh
